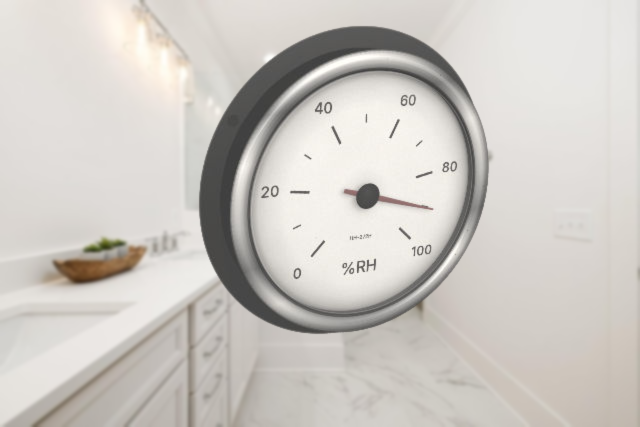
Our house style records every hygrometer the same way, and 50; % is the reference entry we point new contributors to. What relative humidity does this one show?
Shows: 90; %
